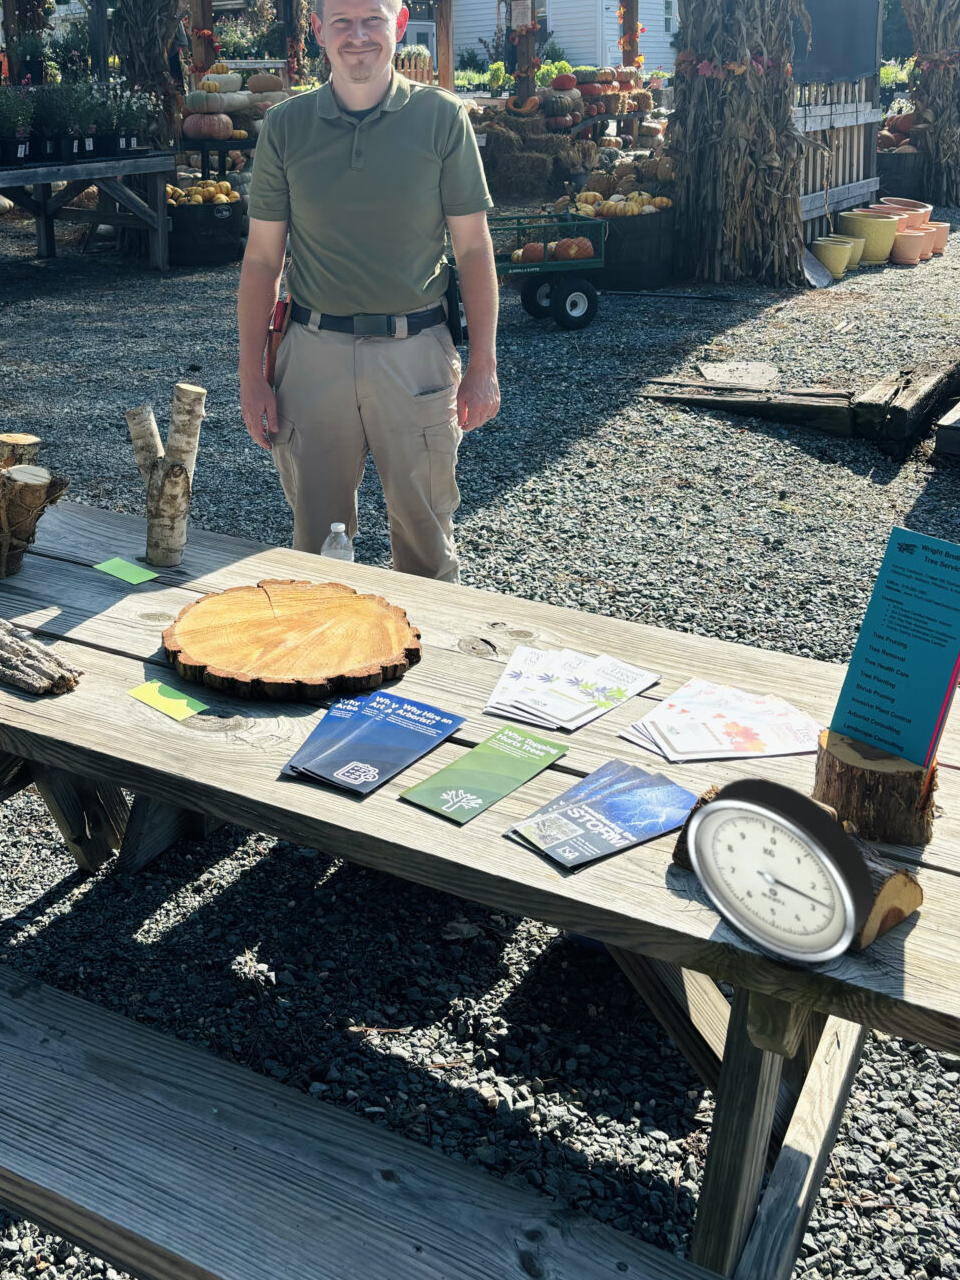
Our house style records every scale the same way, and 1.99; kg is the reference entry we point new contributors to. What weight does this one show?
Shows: 2.5; kg
